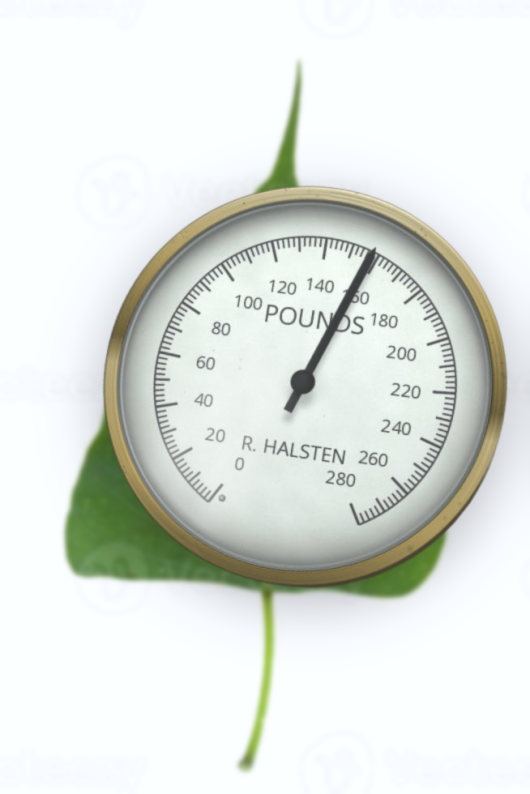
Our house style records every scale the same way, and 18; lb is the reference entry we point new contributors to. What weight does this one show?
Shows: 158; lb
